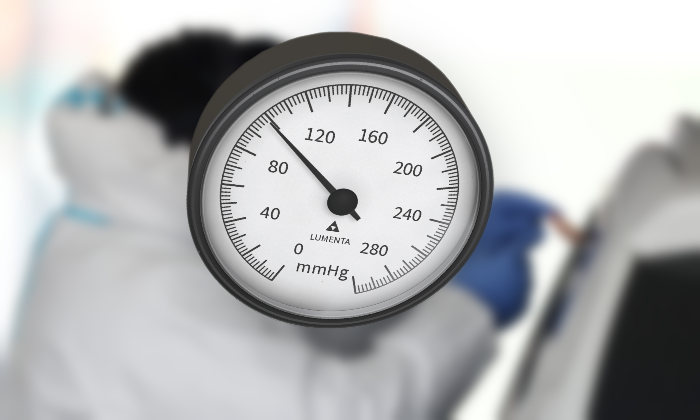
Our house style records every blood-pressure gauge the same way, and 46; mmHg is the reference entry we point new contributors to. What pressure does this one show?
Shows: 100; mmHg
